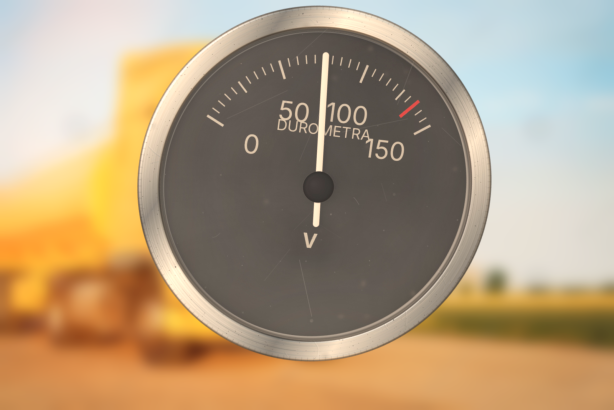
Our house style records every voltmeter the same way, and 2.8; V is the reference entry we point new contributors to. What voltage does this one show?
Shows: 75; V
